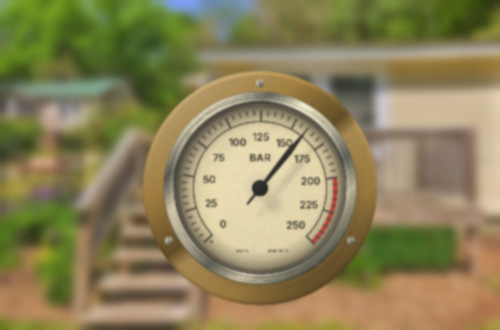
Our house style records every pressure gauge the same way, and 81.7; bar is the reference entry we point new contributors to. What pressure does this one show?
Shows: 160; bar
